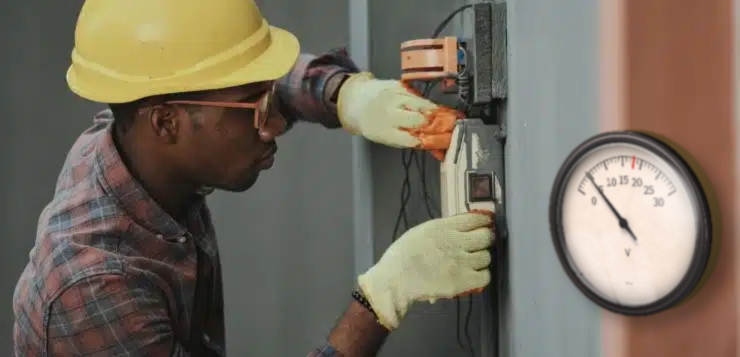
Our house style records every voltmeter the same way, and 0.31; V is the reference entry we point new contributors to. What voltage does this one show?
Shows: 5; V
